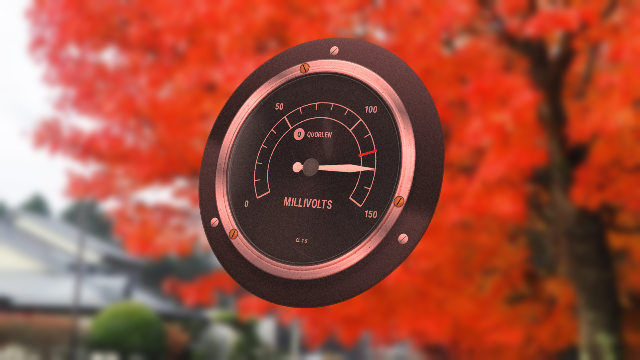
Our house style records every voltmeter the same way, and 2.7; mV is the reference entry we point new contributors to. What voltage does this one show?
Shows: 130; mV
